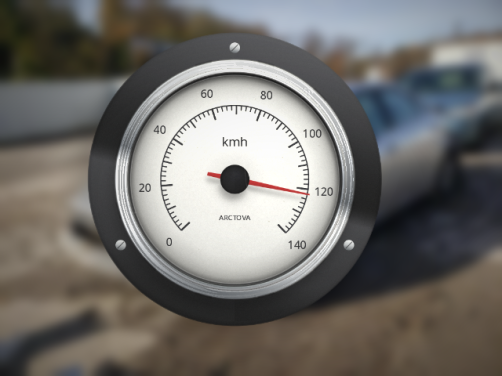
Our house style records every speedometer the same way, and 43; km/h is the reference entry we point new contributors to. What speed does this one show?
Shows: 122; km/h
